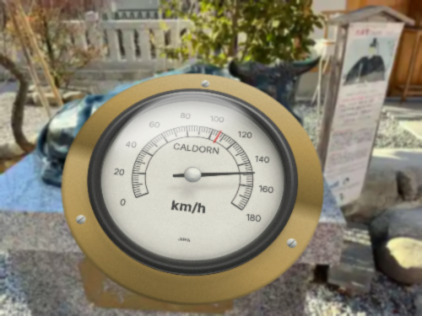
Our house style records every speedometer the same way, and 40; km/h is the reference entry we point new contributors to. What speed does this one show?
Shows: 150; km/h
